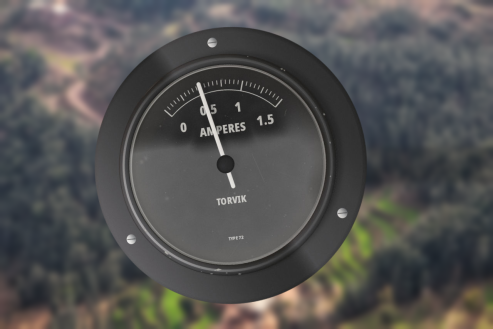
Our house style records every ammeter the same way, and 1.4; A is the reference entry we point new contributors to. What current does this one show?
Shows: 0.5; A
